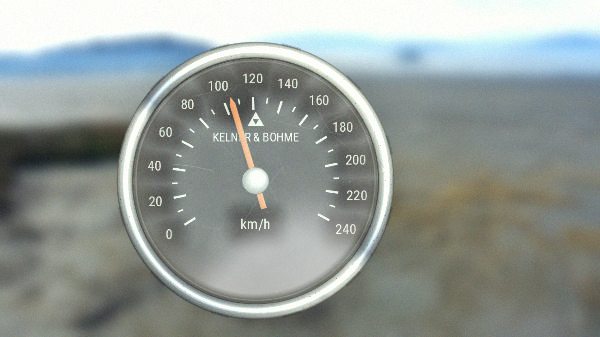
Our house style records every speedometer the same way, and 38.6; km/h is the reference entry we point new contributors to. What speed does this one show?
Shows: 105; km/h
